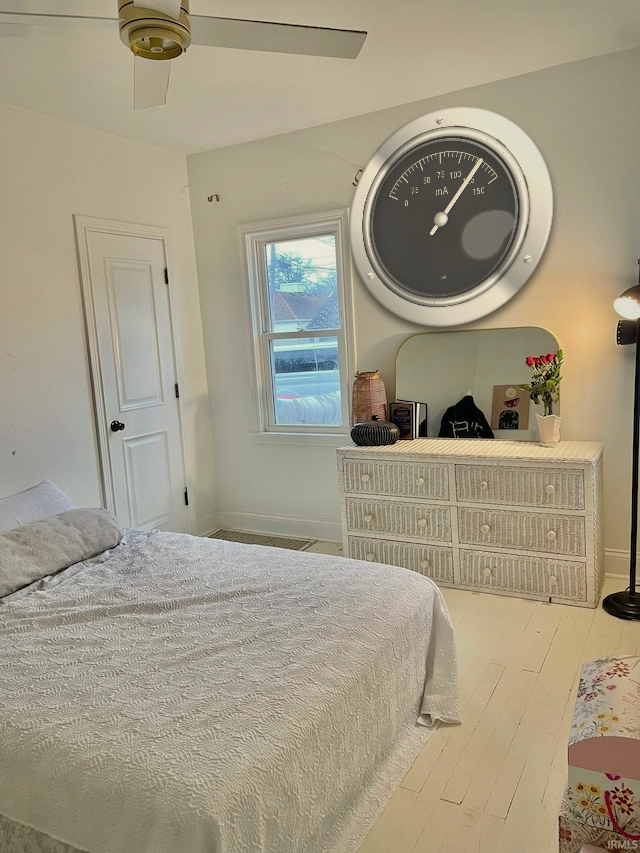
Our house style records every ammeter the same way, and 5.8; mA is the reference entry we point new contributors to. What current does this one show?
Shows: 125; mA
